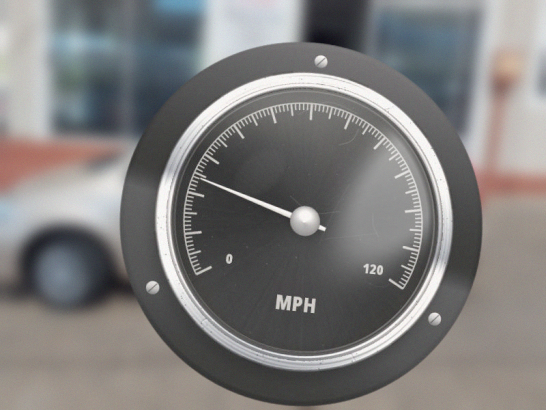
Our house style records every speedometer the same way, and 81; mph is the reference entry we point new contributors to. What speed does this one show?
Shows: 24; mph
